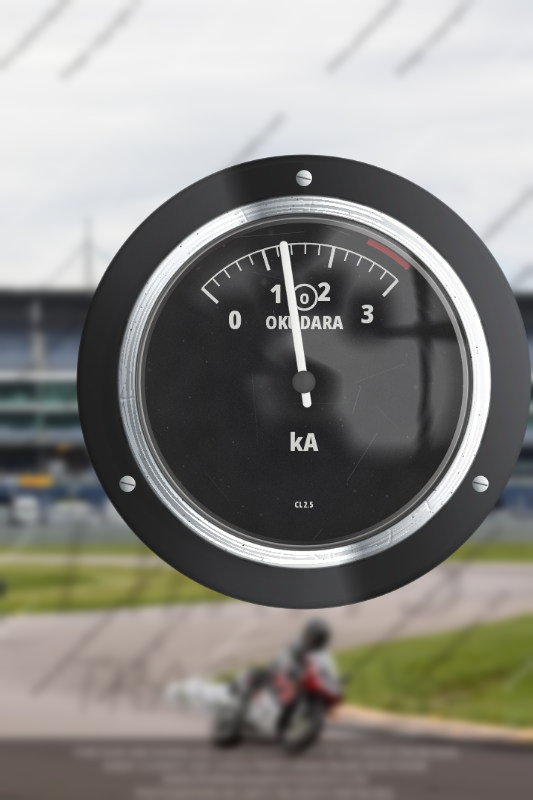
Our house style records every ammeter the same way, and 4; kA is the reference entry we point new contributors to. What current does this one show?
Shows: 1.3; kA
